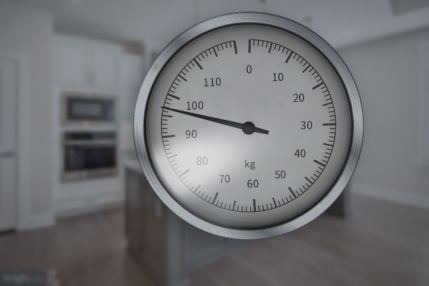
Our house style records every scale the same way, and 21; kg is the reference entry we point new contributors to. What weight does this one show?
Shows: 97; kg
